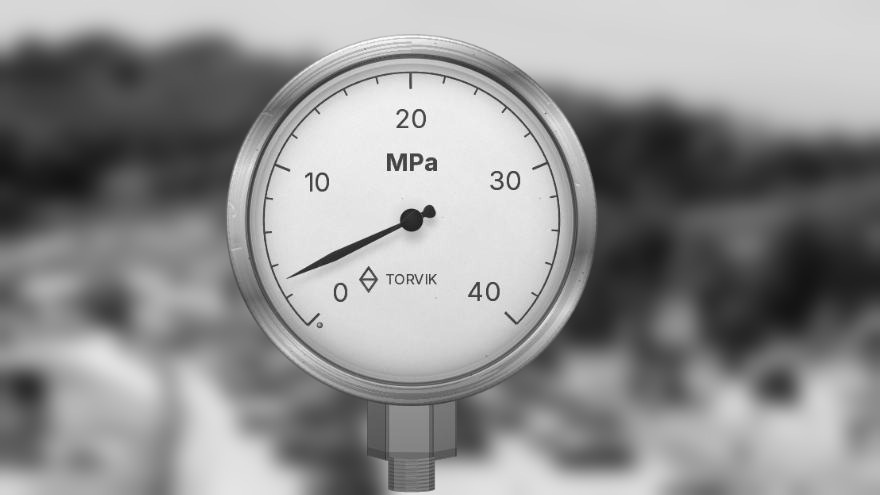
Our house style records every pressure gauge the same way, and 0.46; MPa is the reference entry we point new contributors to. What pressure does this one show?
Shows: 3; MPa
